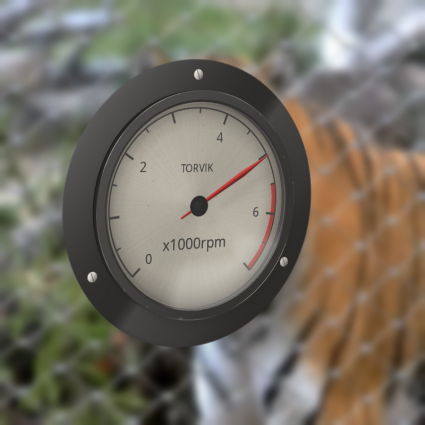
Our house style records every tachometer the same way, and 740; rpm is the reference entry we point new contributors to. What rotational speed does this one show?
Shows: 5000; rpm
